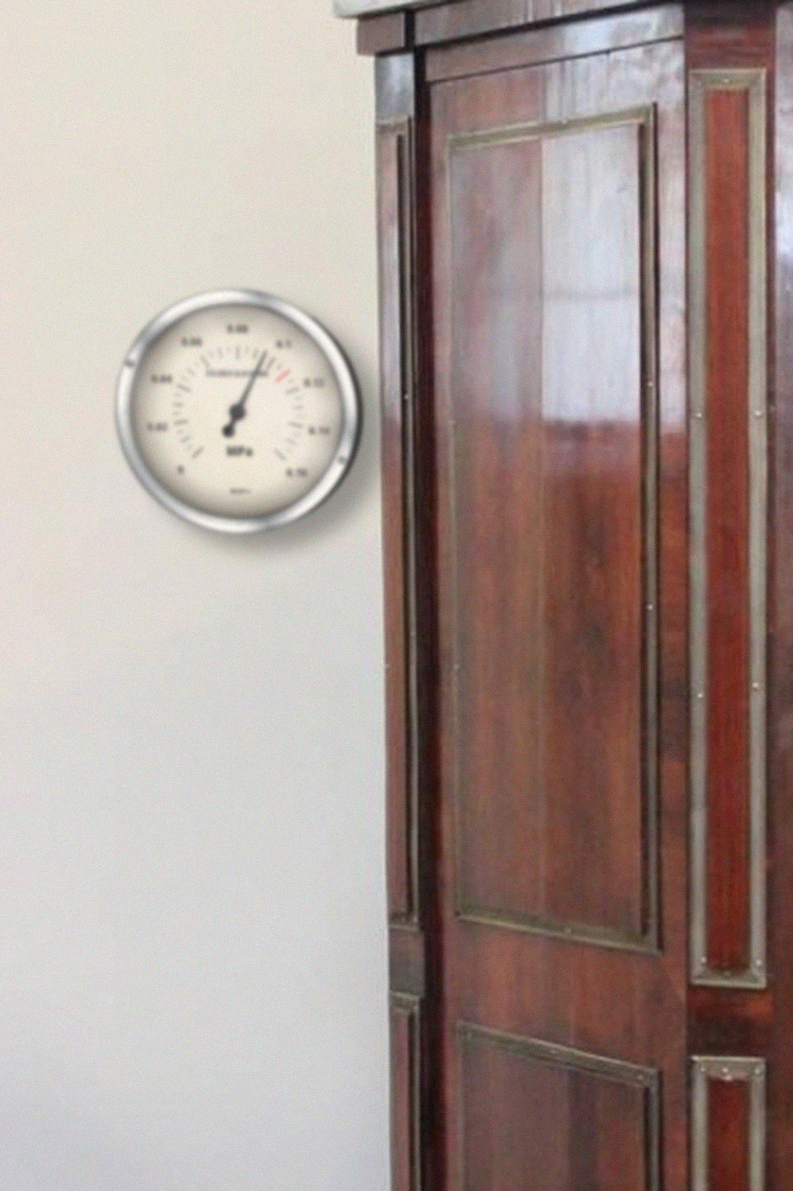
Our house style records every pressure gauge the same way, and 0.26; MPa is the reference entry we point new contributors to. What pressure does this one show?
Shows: 0.095; MPa
